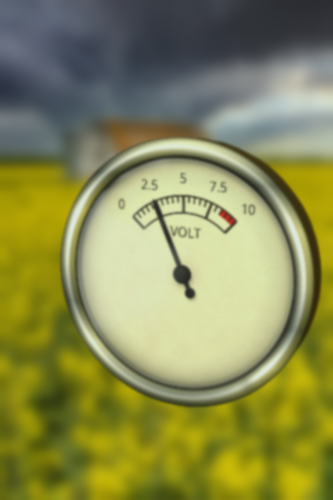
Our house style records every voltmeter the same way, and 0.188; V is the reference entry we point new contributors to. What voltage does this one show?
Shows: 2.5; V
